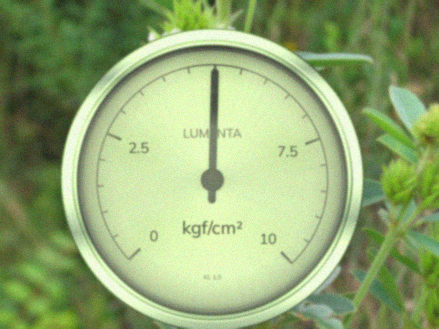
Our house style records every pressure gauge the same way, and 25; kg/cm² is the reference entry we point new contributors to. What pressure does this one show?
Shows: 5; kg/cm²
